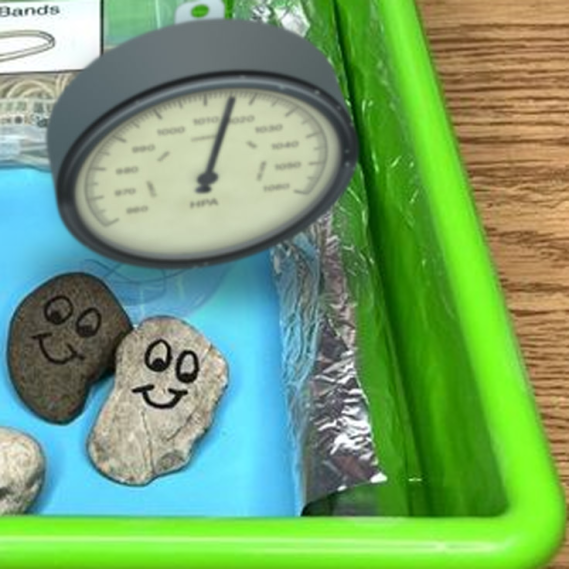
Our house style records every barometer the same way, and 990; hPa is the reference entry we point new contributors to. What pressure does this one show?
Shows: 1015; hPa
